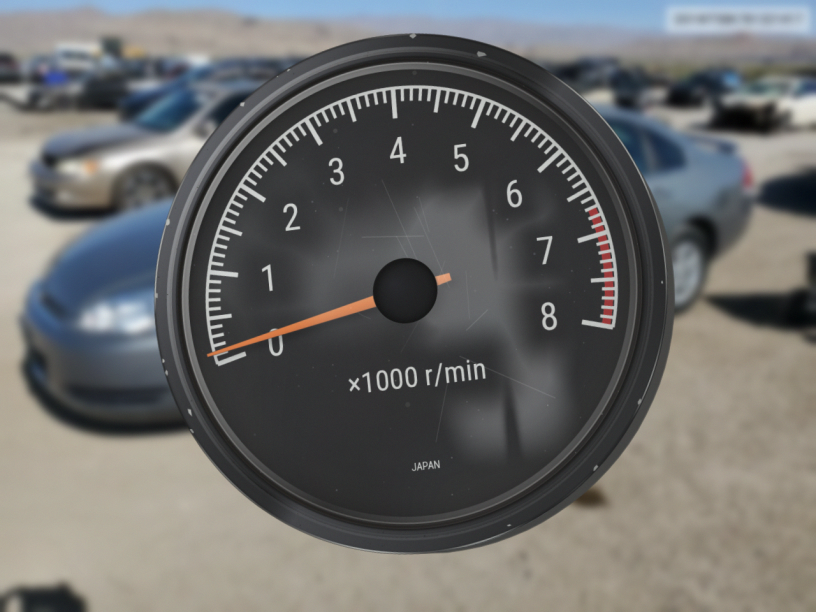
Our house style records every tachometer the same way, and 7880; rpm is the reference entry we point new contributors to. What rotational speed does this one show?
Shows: 100; rpm
